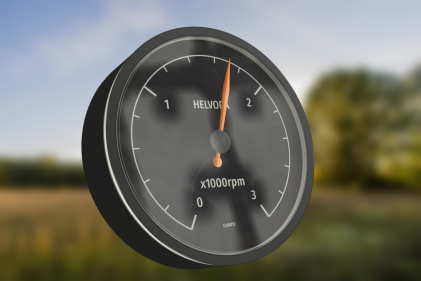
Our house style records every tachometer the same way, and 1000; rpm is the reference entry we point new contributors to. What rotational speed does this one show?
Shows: 1700; rpm
